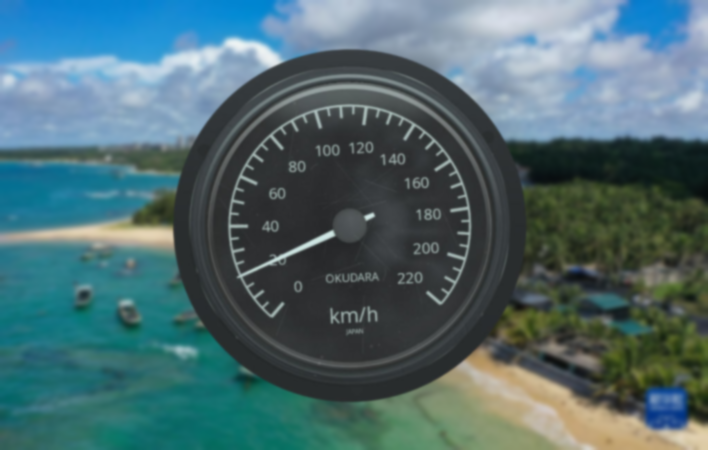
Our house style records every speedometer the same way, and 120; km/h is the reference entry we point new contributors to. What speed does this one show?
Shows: 20; km/h
